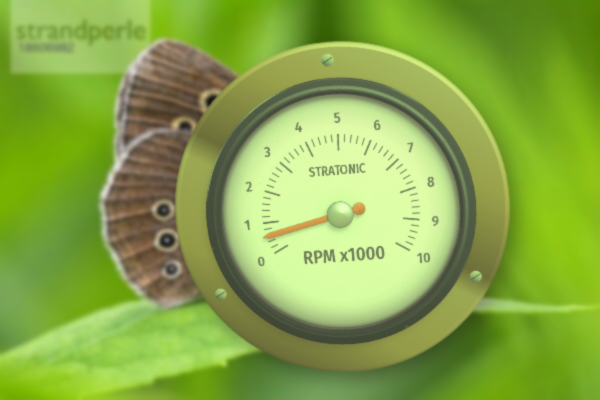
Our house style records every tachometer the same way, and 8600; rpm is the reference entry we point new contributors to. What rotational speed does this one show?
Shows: 600; rpm
